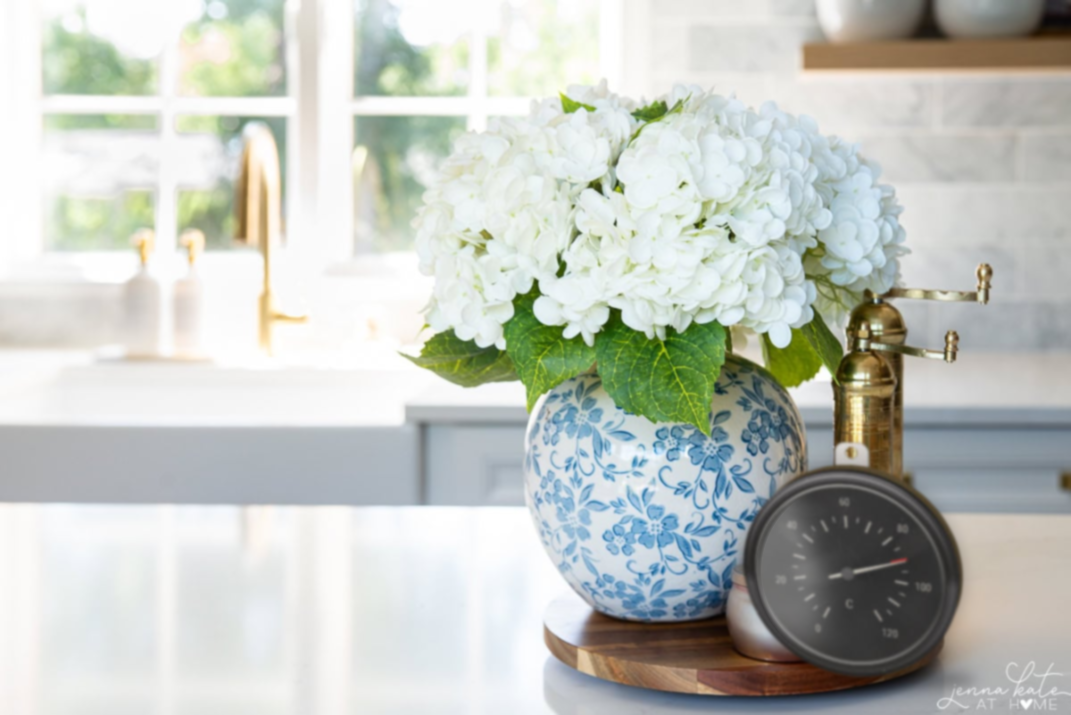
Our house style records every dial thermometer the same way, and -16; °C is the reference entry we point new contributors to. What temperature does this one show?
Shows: 90; °C
